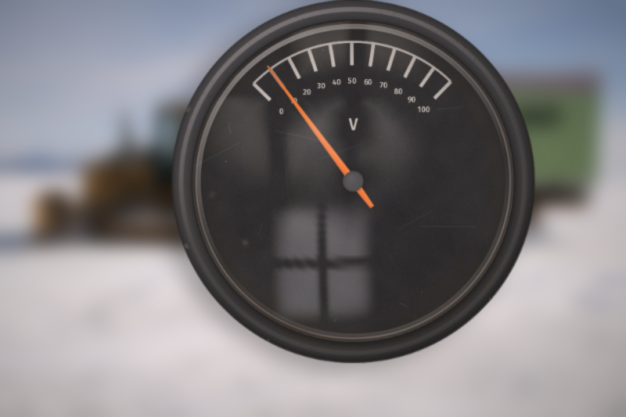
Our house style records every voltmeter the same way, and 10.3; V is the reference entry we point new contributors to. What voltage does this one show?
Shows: 10; V
